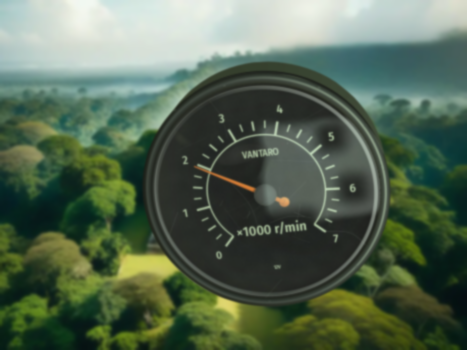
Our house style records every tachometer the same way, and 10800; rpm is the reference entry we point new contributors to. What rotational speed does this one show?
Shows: 2000; rpm
